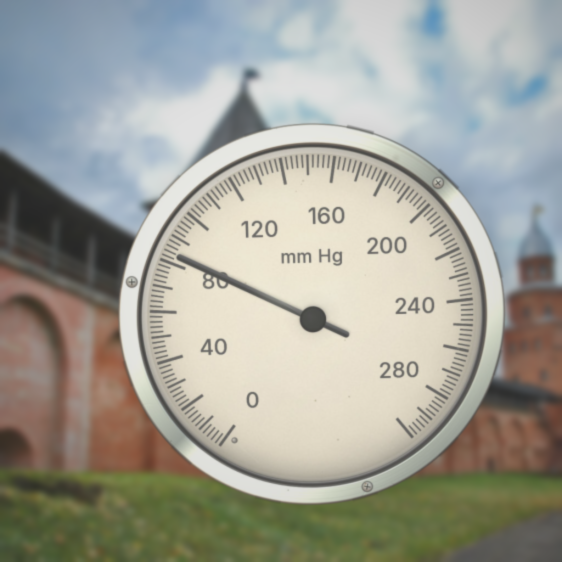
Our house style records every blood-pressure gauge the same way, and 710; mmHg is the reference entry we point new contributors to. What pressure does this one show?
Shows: 84; mmHg
